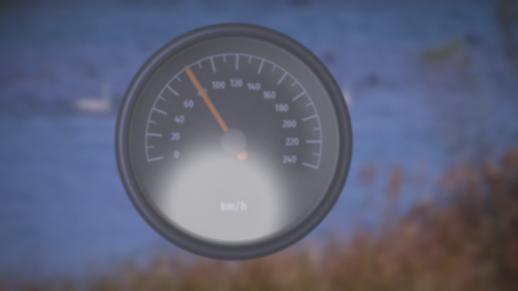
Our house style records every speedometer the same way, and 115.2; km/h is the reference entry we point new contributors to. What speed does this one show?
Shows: 80; km/h
